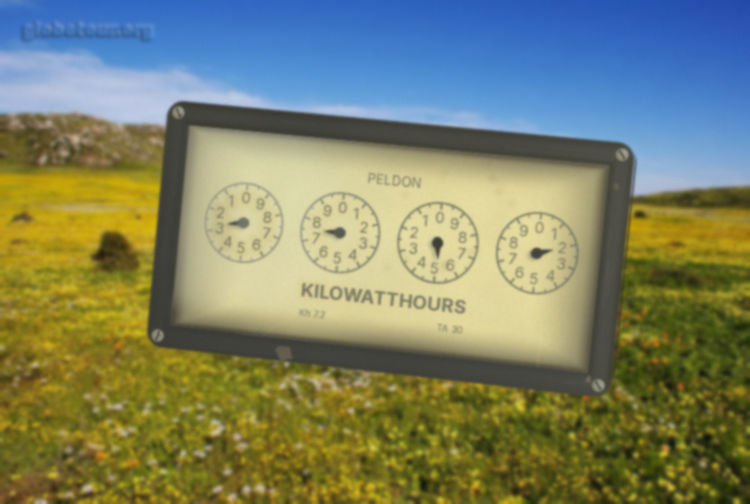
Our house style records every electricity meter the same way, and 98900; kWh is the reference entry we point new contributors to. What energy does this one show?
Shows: 2752; kWh
